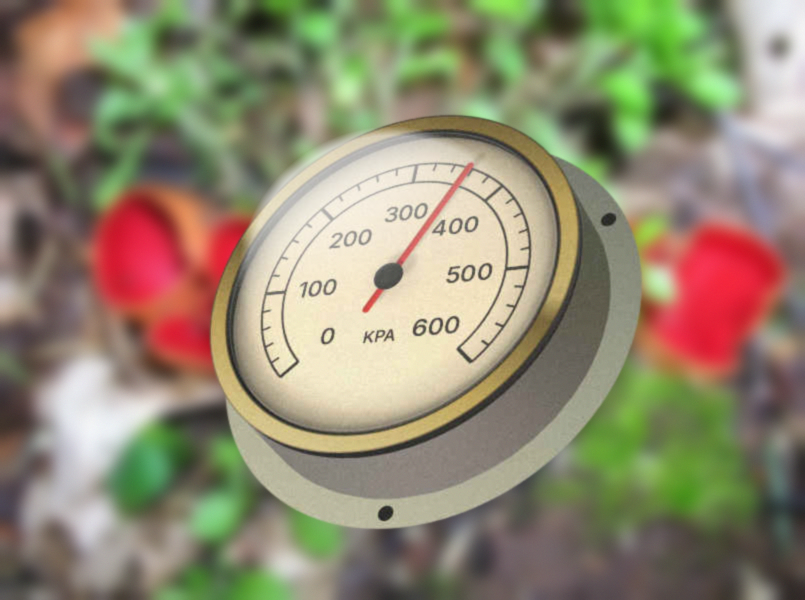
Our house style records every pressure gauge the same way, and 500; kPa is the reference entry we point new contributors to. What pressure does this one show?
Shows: 360; kPa
